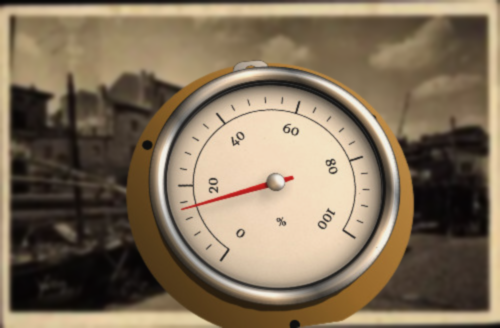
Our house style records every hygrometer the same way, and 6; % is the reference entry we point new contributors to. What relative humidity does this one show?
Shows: 14; %
